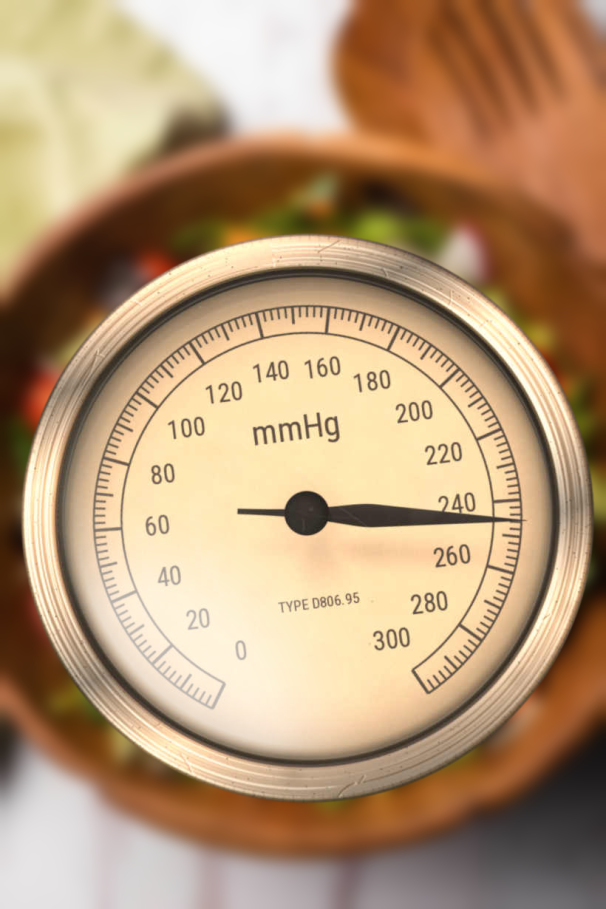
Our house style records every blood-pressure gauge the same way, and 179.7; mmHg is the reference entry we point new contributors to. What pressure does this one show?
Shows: 246; mmHg
